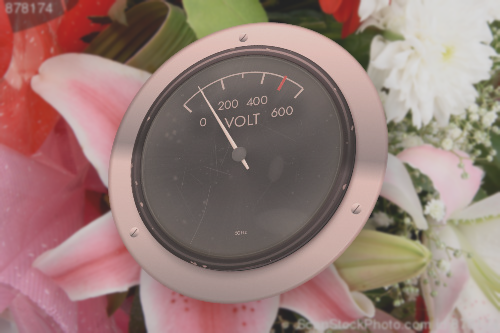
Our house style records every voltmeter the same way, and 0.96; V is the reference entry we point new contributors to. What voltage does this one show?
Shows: 100; V
